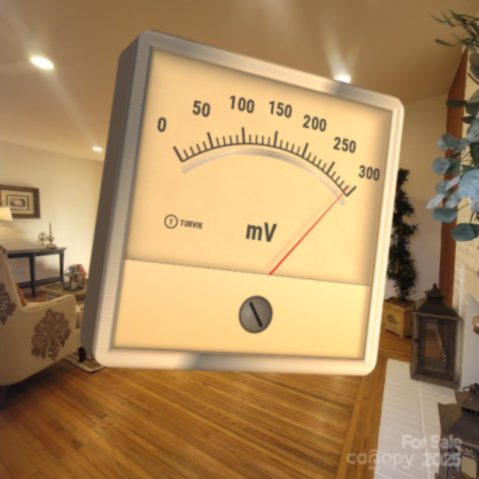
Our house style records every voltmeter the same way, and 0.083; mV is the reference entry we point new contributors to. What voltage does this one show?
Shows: 290; mV
